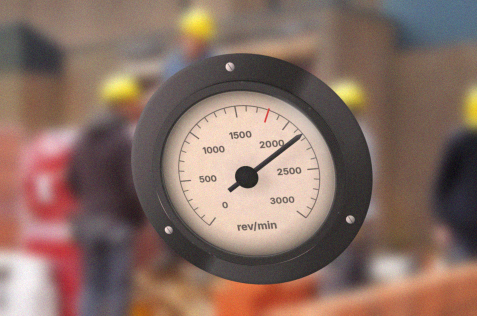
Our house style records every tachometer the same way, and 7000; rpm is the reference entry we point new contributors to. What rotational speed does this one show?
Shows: 2150; rpm
